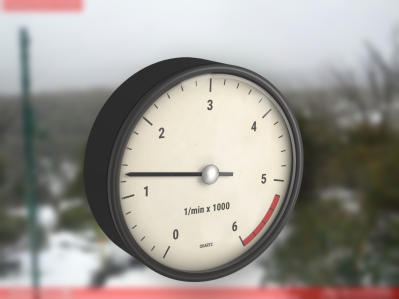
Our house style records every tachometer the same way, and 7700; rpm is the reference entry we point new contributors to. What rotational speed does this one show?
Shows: 1300; rpm
